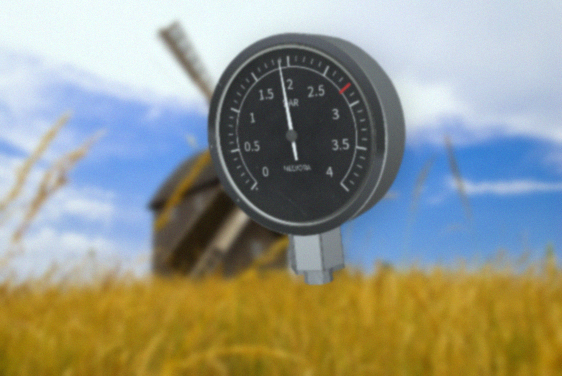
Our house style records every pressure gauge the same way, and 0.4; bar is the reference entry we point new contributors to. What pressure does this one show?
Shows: 1.9; bar
